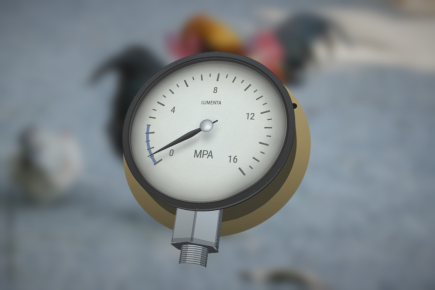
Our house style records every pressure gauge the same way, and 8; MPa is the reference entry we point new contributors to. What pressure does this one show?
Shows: 0.5; MPa
